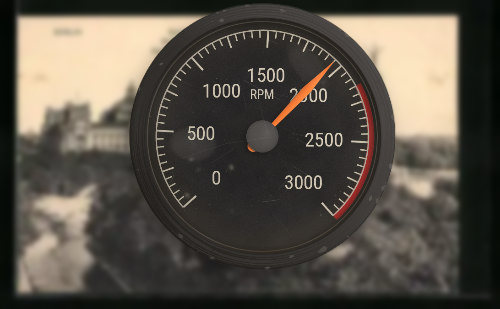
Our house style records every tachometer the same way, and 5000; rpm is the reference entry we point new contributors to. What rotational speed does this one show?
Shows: 1950; rpm
